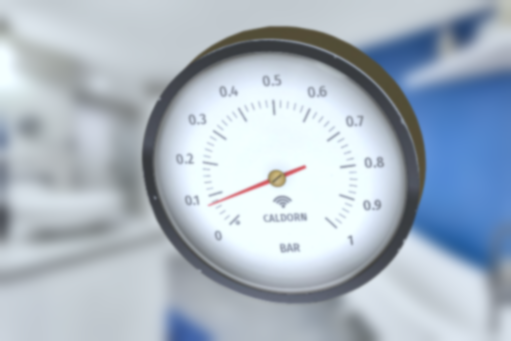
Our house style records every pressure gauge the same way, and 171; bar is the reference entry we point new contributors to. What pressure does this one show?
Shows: 0.08; bar
